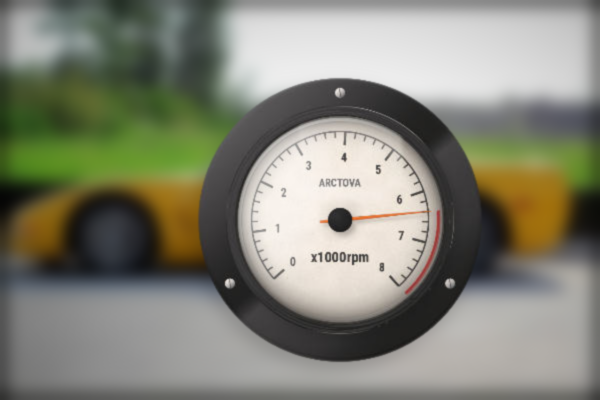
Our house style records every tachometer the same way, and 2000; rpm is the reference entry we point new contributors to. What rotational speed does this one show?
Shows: 6400; rpm
